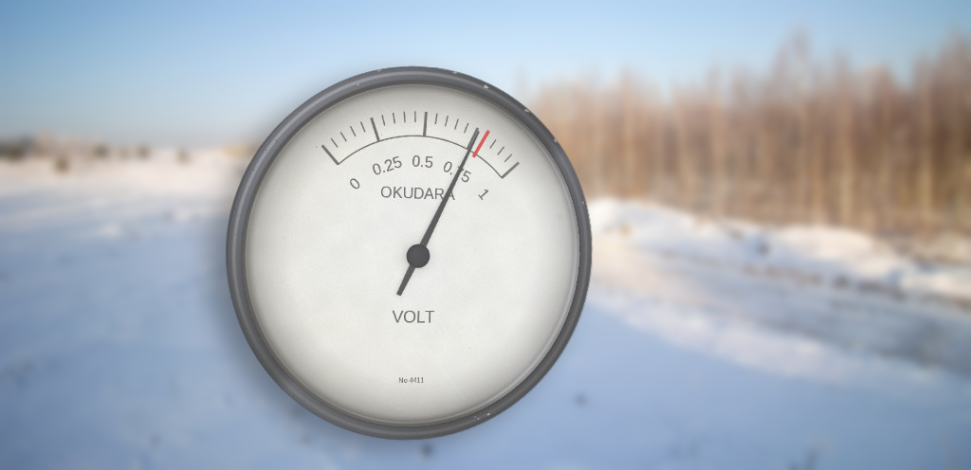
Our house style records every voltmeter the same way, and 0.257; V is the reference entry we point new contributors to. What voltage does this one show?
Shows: 0.75; V
